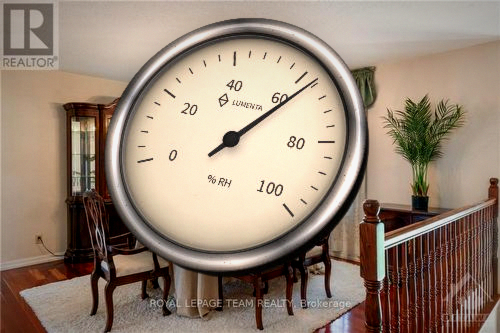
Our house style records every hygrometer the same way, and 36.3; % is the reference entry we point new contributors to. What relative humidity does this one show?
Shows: 64; %
